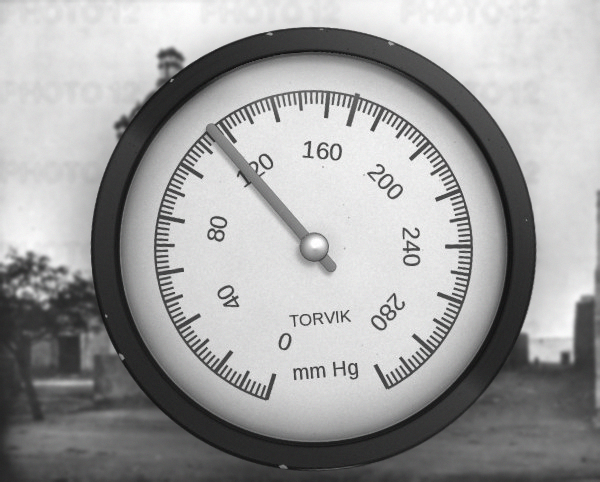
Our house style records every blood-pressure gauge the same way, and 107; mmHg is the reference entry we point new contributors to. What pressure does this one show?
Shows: 116; mmHg
